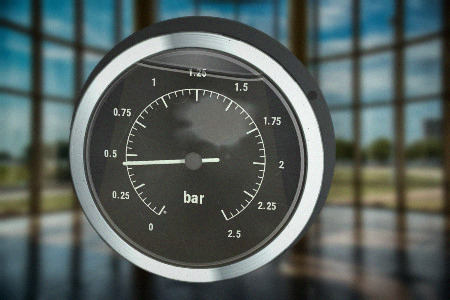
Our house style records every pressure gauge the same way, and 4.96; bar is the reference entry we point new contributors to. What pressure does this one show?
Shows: 0.45; bar
